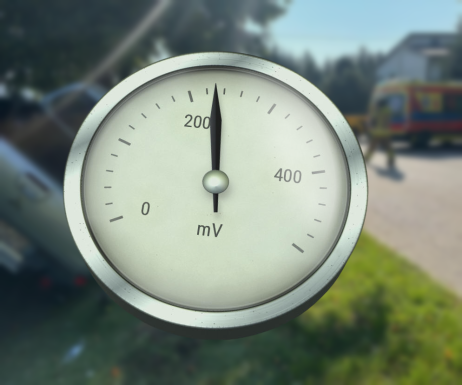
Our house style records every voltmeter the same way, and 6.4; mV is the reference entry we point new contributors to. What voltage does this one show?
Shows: 230; mV
